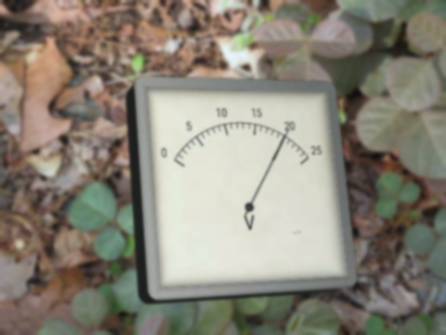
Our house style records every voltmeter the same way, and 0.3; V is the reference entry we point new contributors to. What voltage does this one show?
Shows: 20; V
